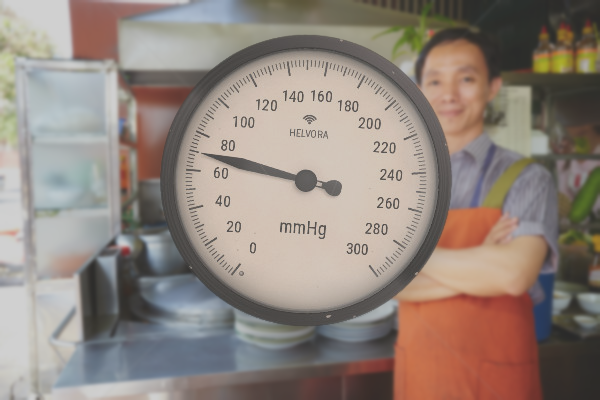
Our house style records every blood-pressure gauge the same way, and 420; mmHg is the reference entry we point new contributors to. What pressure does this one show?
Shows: 70; mmHg
